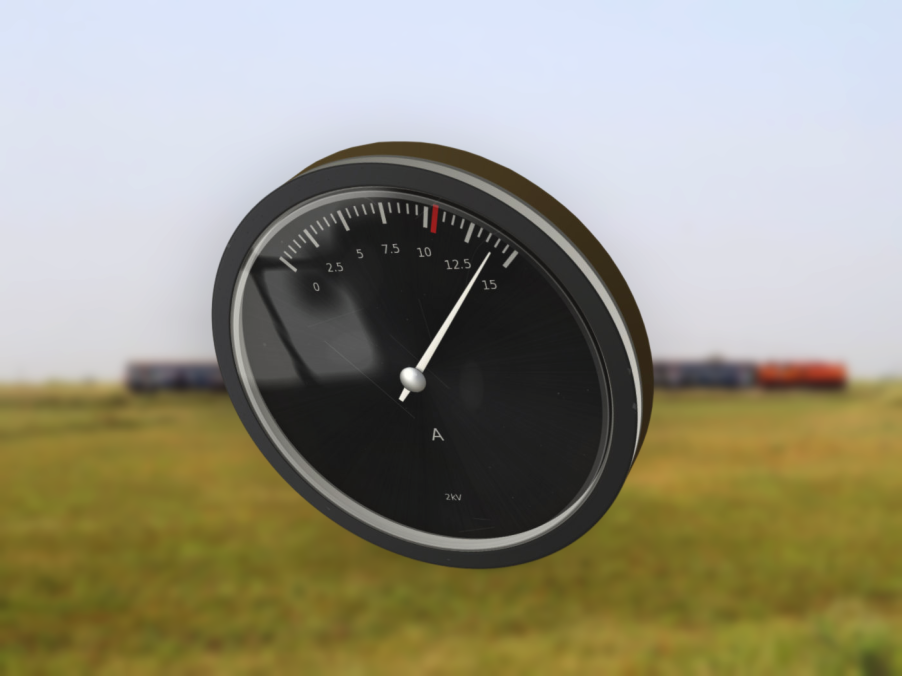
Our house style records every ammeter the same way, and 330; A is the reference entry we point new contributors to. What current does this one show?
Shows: 14; A
